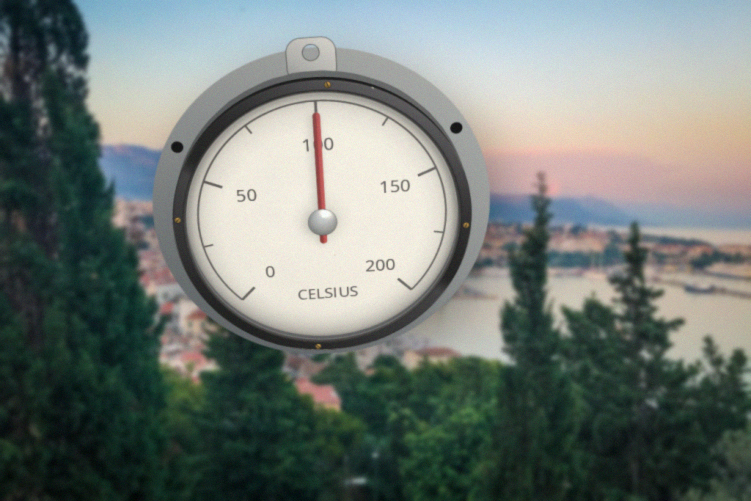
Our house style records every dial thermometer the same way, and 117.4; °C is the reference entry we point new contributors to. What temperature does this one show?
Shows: 100; °C
